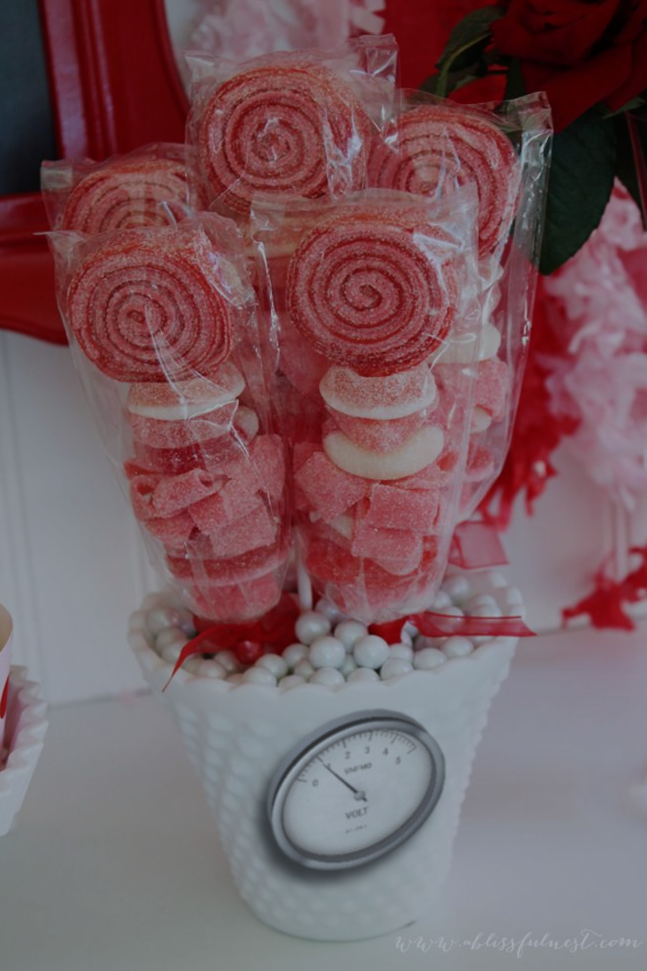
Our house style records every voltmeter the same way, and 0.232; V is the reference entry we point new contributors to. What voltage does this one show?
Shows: 1; V
